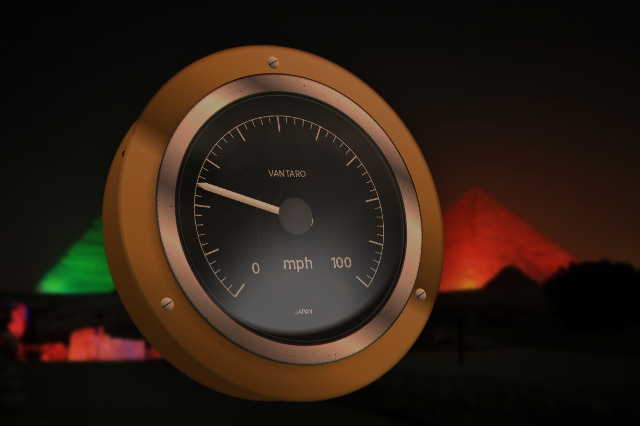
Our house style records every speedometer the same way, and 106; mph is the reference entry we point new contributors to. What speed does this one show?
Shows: 24; mph
